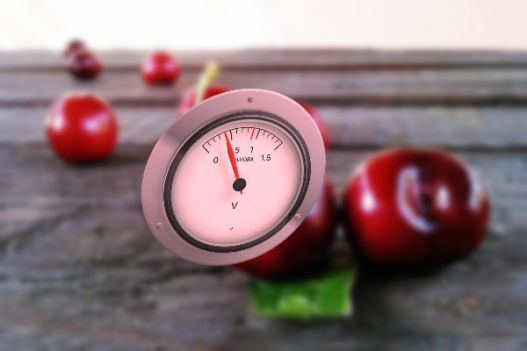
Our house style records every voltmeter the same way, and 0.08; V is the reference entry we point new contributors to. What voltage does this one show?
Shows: 0.4; V
